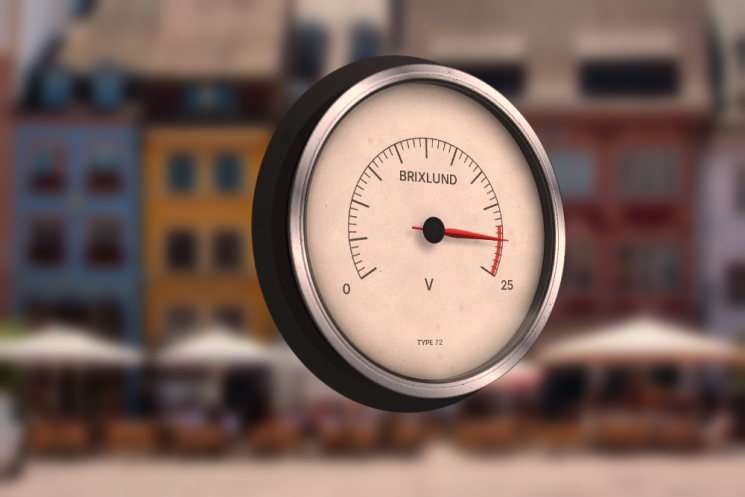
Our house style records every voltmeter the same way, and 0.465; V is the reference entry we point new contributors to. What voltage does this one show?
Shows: 22.5; V
